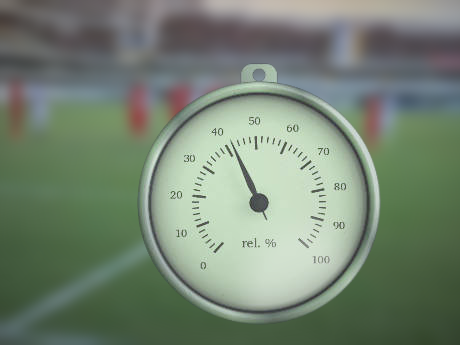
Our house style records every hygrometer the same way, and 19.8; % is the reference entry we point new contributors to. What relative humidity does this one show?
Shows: 42; %
